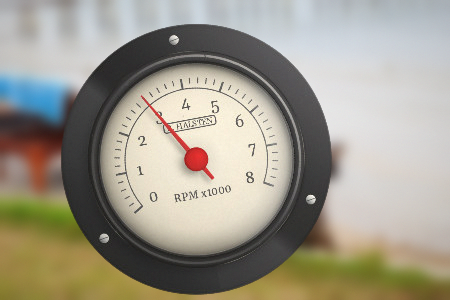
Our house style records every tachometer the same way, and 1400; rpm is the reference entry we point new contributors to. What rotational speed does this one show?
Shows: 3000; rpm
